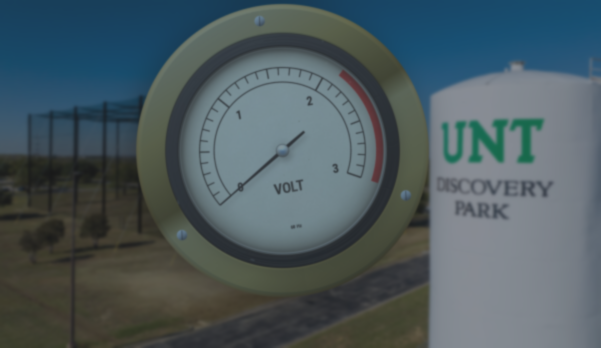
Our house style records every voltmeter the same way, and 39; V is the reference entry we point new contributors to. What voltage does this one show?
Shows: 0; V
